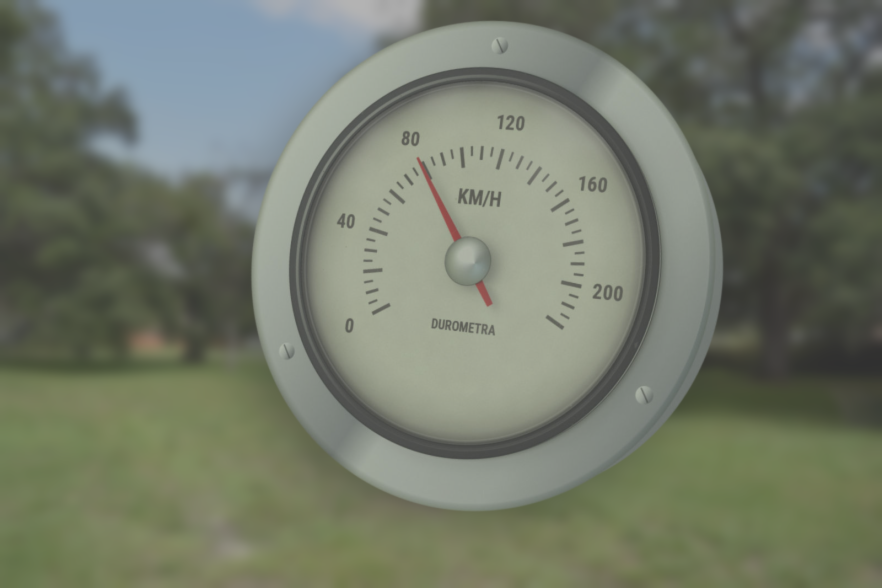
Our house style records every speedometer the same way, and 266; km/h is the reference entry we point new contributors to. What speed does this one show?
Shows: 80; km/h
